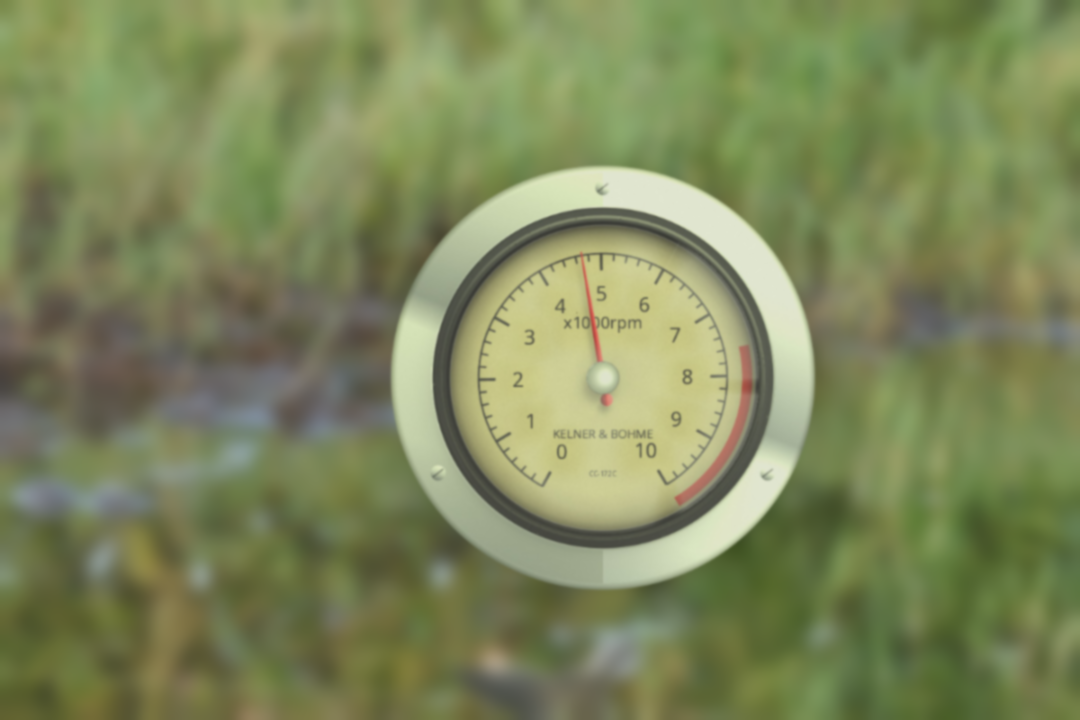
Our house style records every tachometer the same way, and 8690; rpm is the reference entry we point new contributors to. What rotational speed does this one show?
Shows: 4700; rpm
